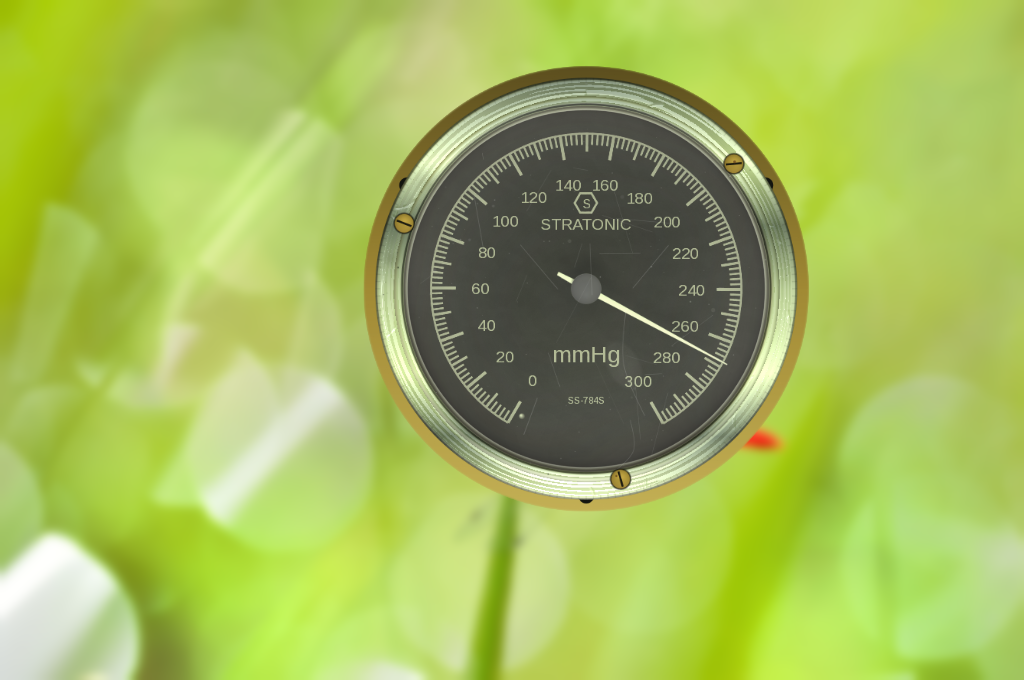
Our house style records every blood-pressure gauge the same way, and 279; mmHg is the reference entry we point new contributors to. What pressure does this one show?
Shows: 268; mmHg
